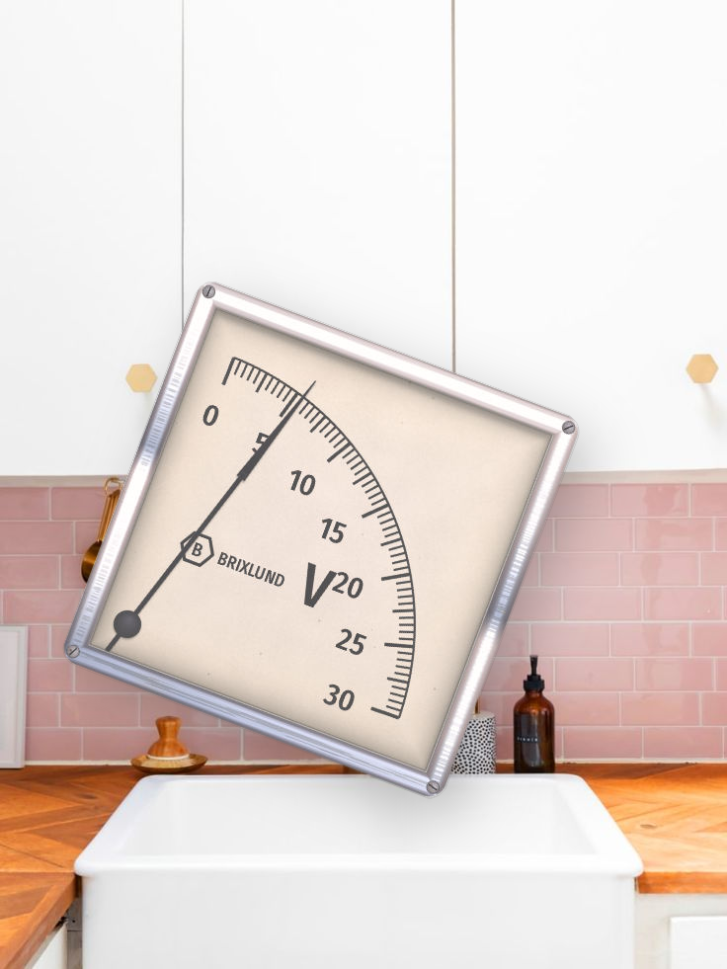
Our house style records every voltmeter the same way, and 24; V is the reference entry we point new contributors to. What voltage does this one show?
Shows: 5.5; V
